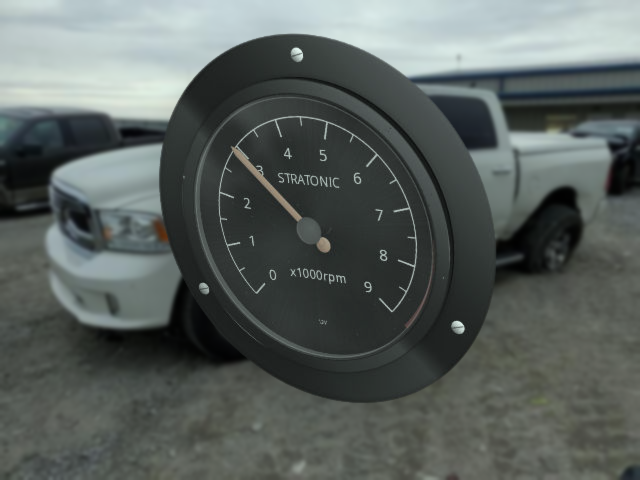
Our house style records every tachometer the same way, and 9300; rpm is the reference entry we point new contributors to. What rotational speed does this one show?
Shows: 3000; rpm
